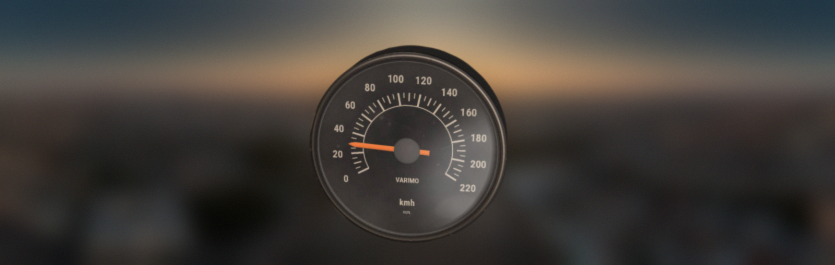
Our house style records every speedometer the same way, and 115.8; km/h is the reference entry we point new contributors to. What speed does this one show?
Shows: 30; km/h
